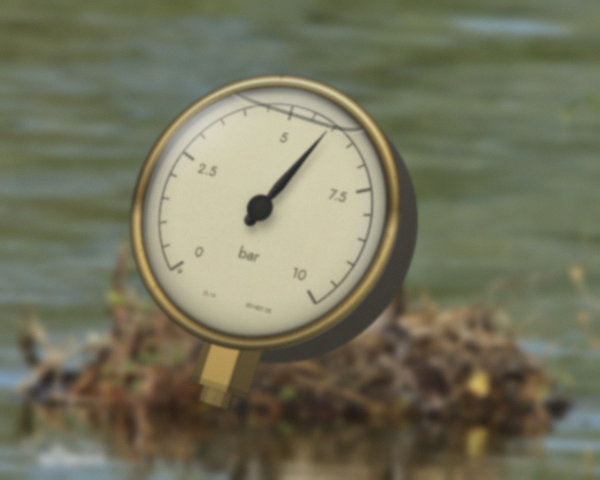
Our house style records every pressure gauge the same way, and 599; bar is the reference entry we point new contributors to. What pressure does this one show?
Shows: 6; bar
